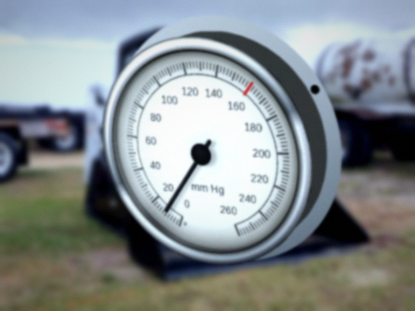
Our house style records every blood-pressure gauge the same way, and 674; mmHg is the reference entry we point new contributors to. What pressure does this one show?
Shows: 10; mmHg
